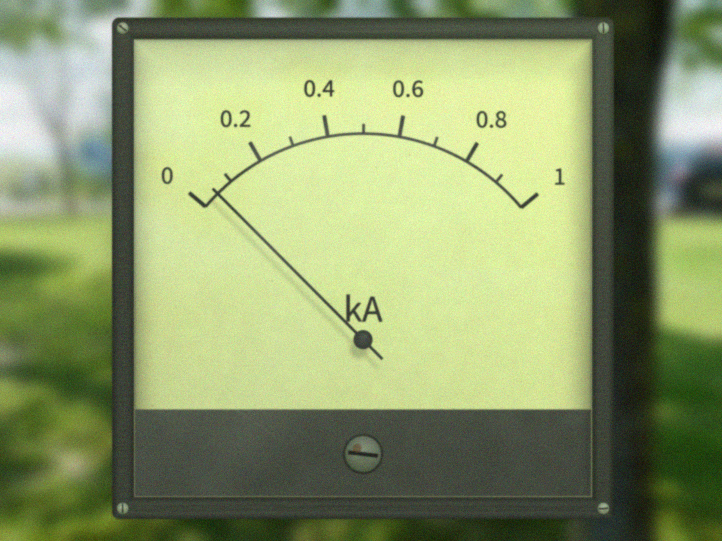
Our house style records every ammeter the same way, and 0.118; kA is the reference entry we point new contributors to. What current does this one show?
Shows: 0.05; kA
